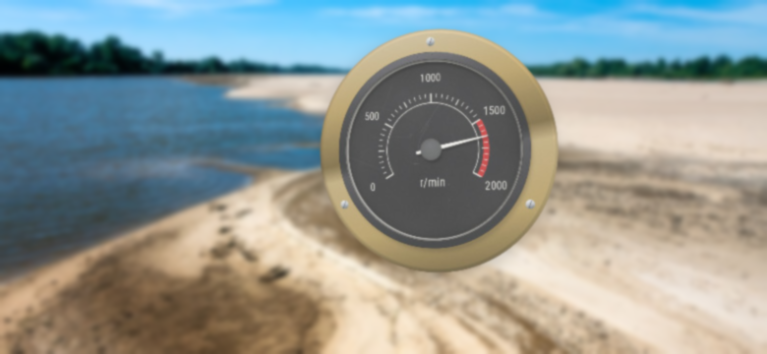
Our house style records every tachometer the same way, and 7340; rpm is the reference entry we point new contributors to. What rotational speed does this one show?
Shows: 1650; rpm
